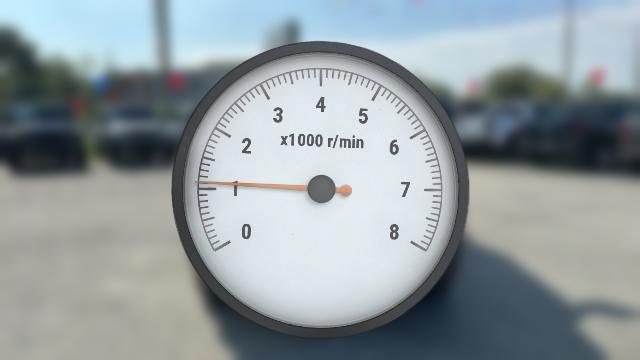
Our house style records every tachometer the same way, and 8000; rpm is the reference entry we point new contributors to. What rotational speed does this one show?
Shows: 1100; rpm
